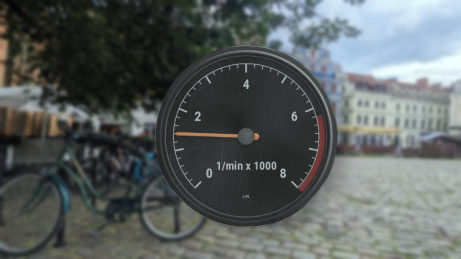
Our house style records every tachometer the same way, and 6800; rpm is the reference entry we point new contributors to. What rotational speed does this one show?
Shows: 1400; rpm
